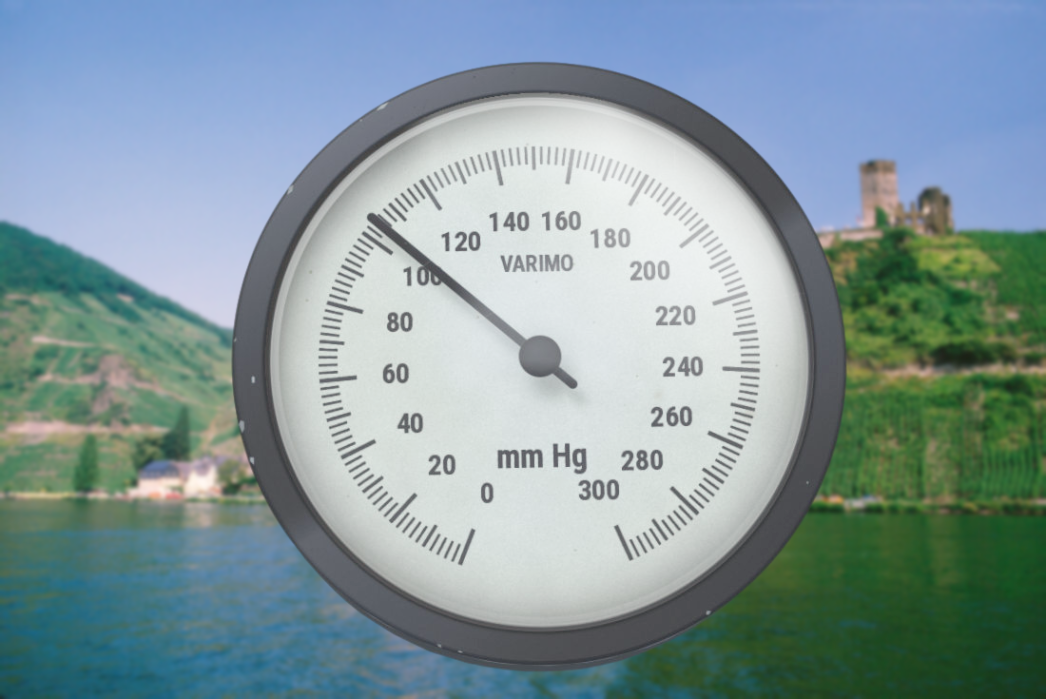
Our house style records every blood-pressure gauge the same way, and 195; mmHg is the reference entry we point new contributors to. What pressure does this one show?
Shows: 104; mmHg
